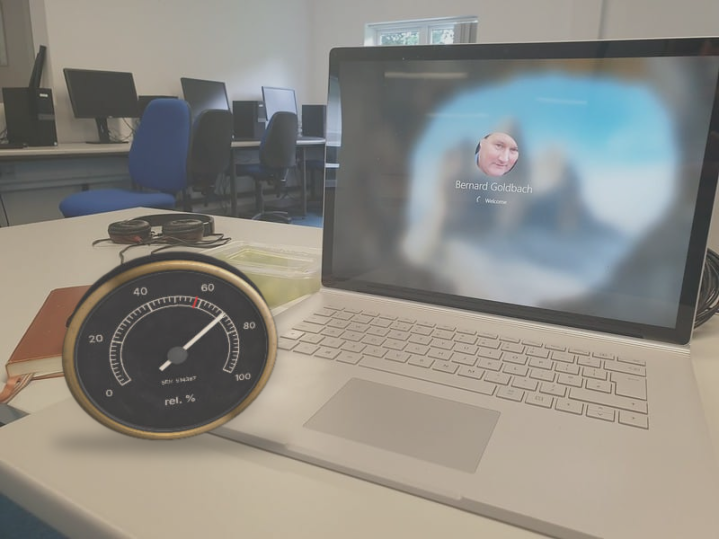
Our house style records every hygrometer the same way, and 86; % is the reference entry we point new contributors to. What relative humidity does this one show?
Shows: 70; %
